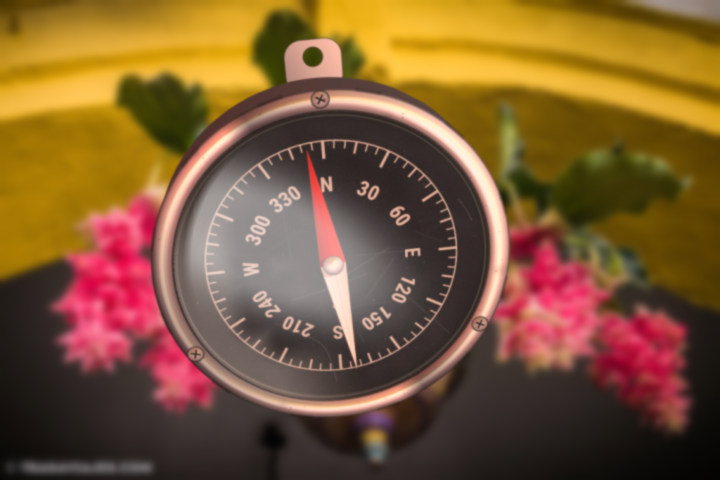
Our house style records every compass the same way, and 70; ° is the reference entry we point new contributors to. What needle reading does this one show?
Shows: 352.5; °
